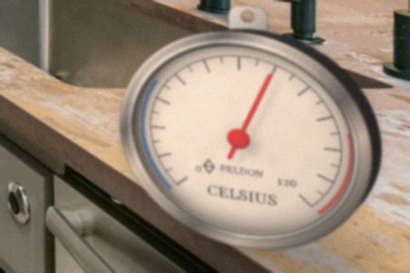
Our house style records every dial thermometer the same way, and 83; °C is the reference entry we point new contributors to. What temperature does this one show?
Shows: 70; °C
